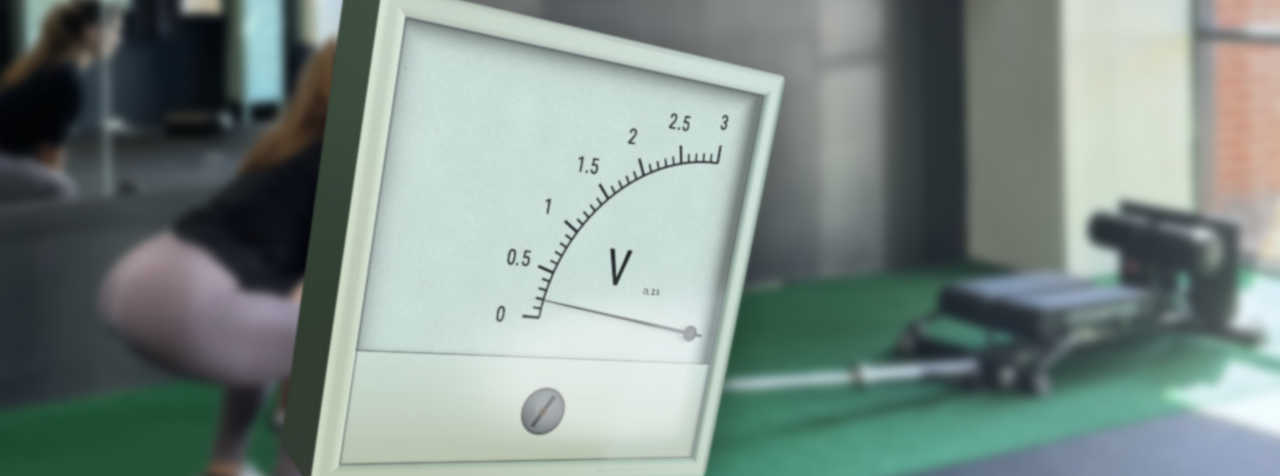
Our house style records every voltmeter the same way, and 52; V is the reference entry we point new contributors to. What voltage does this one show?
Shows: 0.2; V
